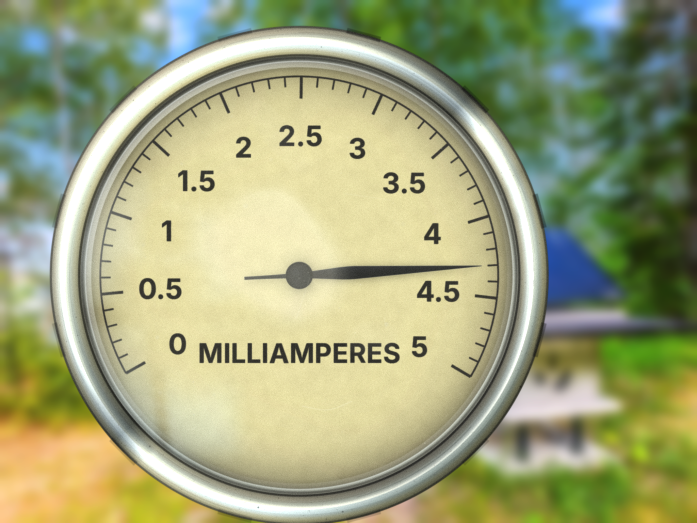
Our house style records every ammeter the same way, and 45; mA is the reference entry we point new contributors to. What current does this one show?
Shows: 4.3; mA
